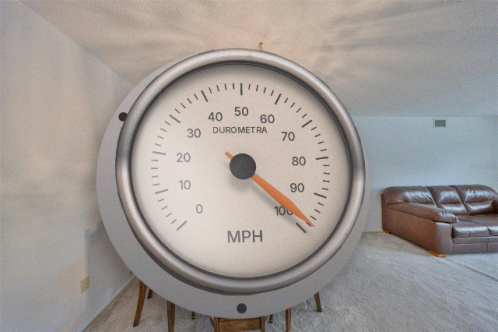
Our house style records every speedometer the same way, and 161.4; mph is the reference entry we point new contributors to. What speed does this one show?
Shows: 98; mph
